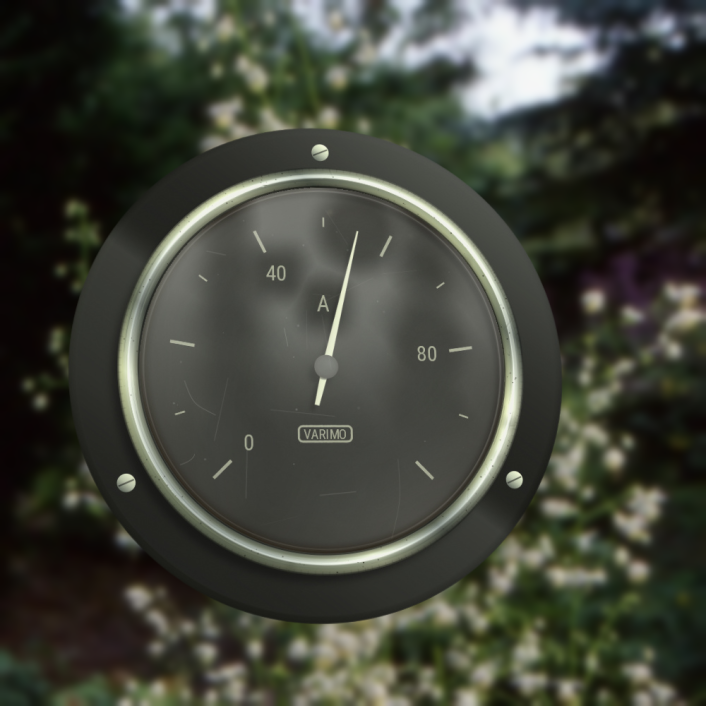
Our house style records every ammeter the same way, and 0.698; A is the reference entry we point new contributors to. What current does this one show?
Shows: 55; A
